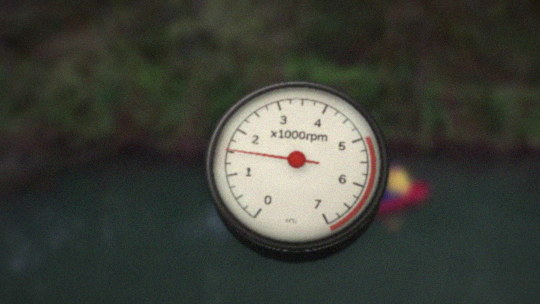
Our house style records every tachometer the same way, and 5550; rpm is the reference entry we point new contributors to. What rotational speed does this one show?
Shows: 1500; rpm
